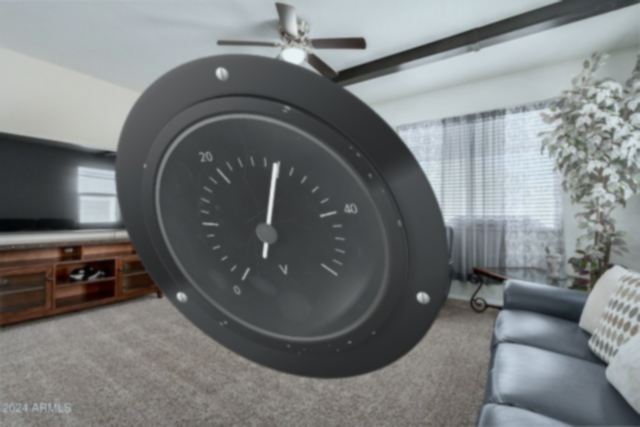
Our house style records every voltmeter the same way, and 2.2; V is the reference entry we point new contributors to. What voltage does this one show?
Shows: 30; V
